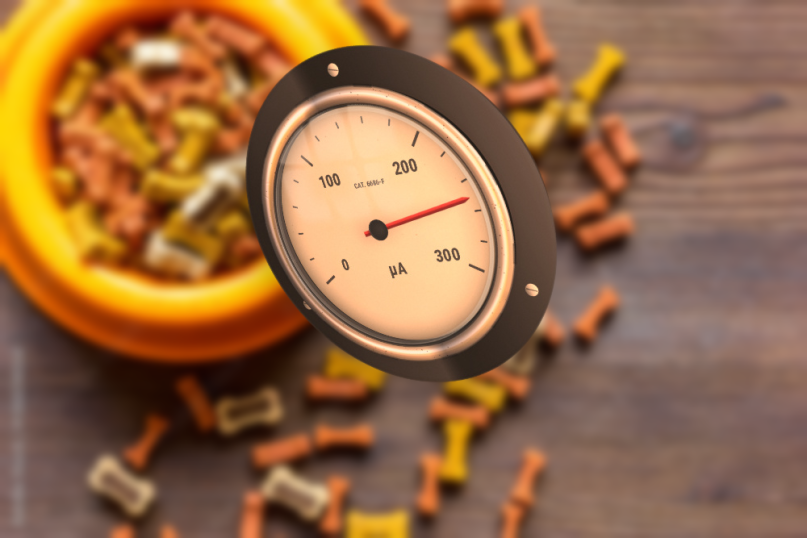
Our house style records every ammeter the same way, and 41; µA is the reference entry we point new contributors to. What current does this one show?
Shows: 250; µA
